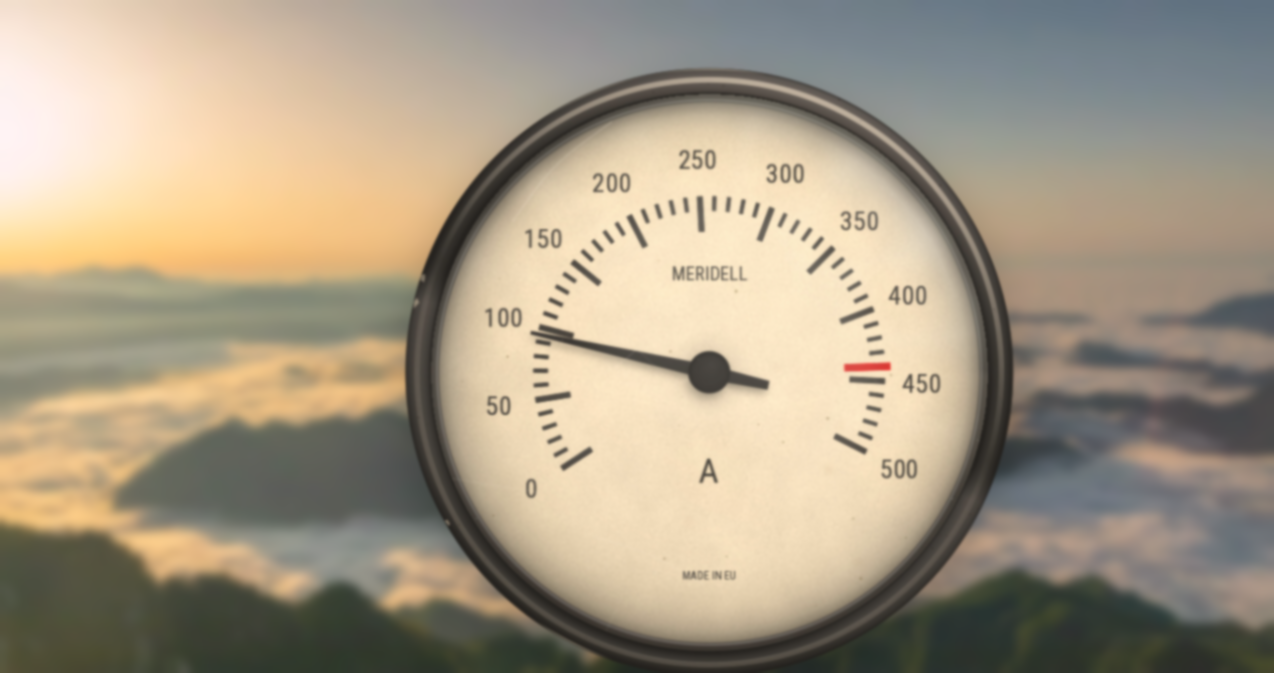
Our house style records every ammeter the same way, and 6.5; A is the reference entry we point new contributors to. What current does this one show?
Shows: 95; A
